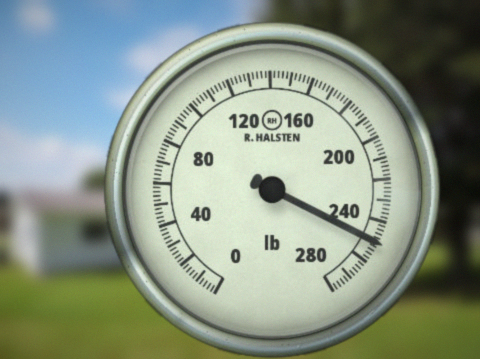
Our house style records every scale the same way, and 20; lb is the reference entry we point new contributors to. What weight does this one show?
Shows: 250; lb
